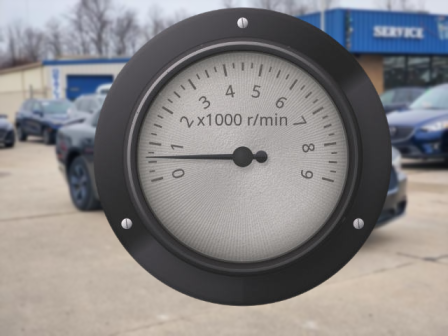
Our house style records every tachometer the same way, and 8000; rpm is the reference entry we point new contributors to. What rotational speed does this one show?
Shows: 625; rpm
